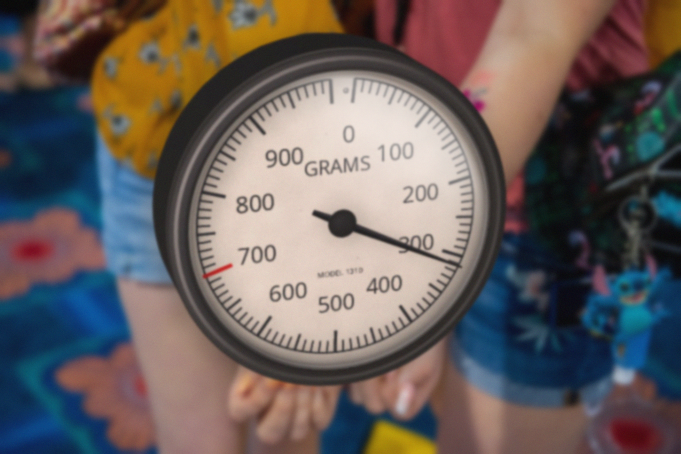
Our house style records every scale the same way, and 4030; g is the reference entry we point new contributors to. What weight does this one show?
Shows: 310; g
